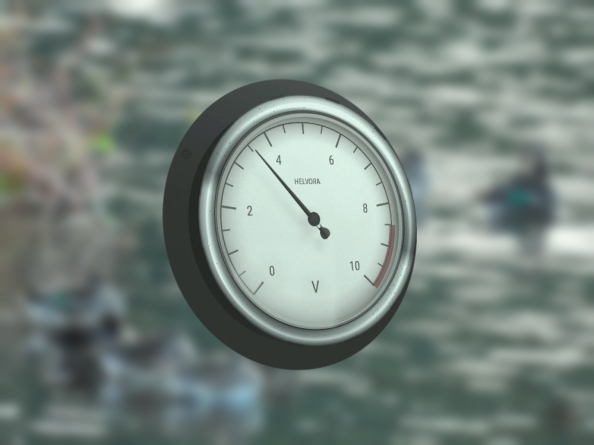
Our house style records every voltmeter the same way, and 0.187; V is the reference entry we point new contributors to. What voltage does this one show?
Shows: 3.5; V
